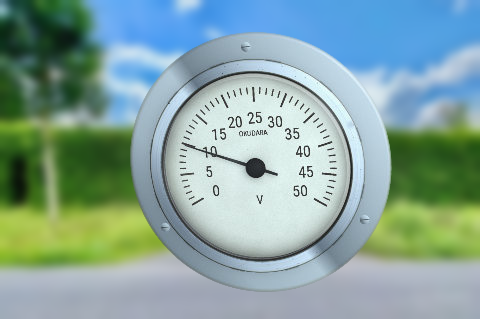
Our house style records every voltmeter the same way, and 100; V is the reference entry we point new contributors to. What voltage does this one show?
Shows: 10; V
